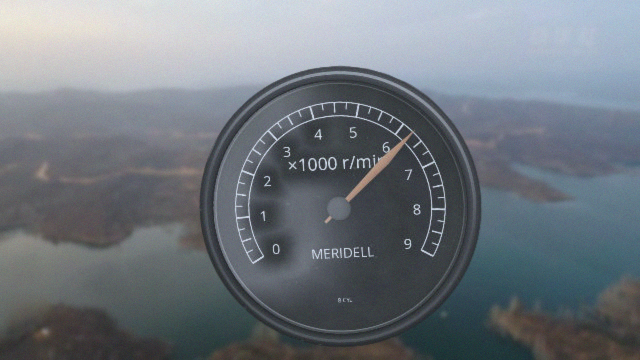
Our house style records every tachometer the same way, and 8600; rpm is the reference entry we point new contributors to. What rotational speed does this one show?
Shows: 6250; rpm
